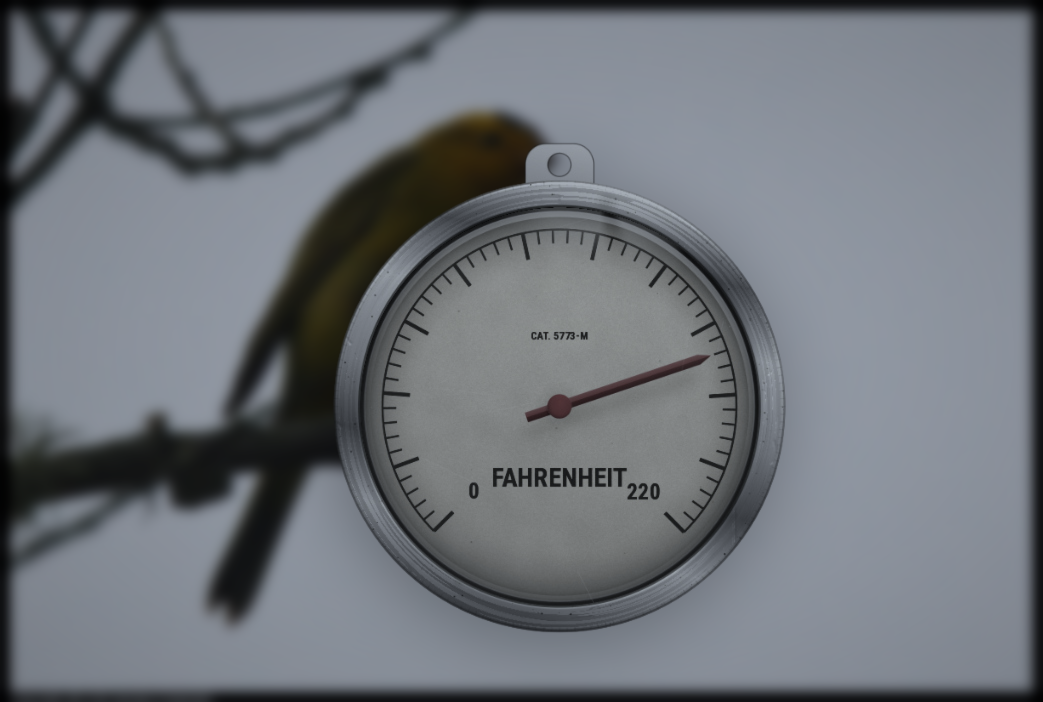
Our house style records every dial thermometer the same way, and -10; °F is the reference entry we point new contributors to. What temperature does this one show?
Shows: 168; °F
